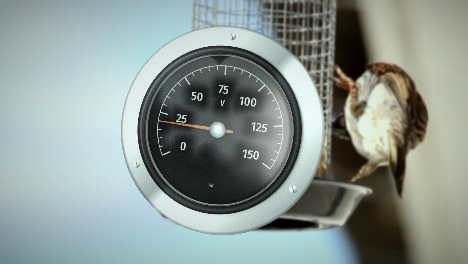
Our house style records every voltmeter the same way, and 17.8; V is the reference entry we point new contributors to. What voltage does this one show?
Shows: 20; V
